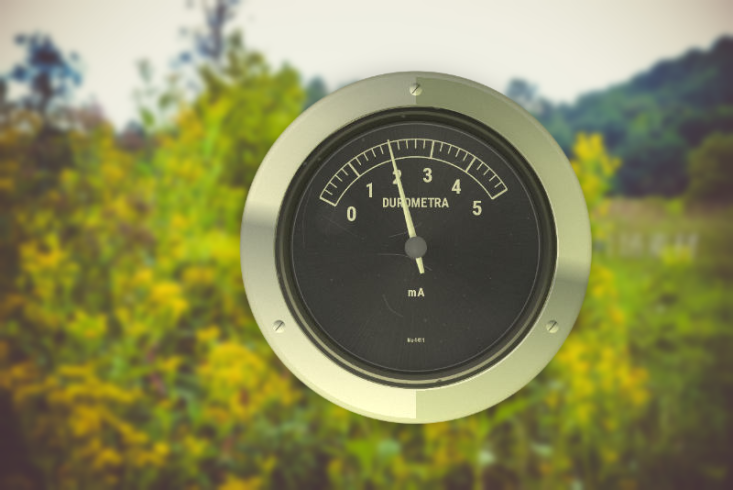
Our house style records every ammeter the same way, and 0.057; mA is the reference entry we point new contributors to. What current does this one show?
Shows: 2; mA
